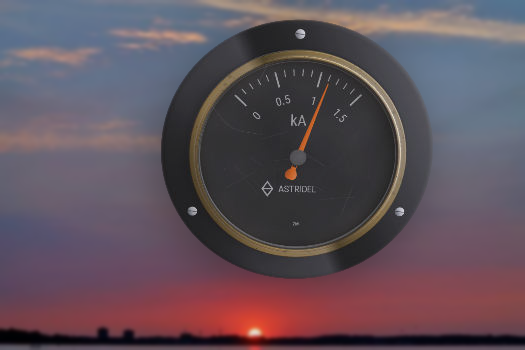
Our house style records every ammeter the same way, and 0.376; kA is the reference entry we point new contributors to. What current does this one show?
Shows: 1.1; kA
